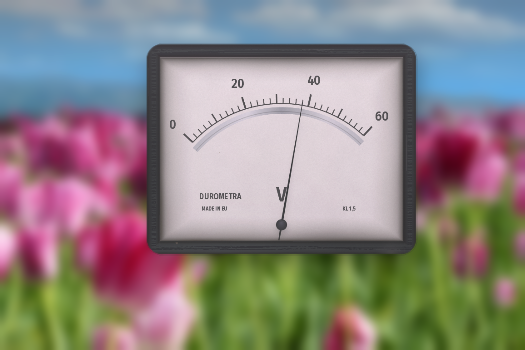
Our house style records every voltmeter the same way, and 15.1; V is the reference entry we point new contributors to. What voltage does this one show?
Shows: 38; V
